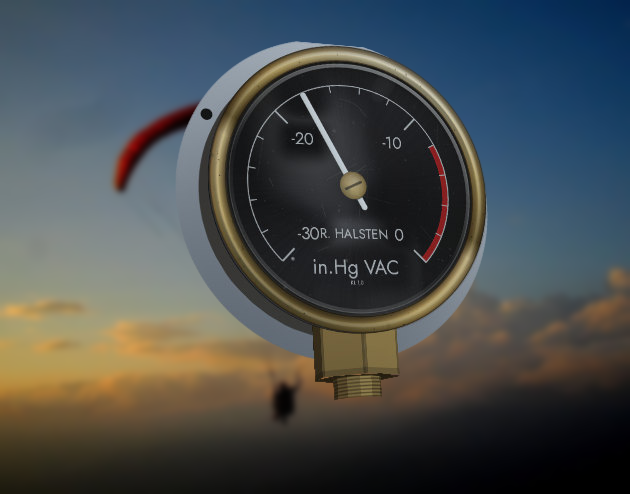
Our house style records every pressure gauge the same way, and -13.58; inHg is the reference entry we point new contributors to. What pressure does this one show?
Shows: -18; inHg
